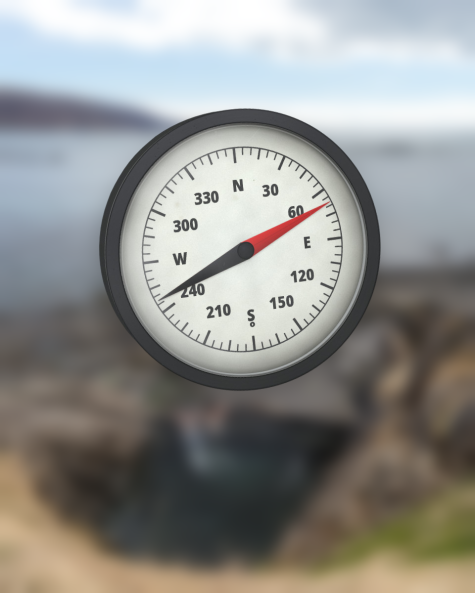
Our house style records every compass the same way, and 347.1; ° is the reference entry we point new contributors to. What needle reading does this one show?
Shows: 67.5; °
